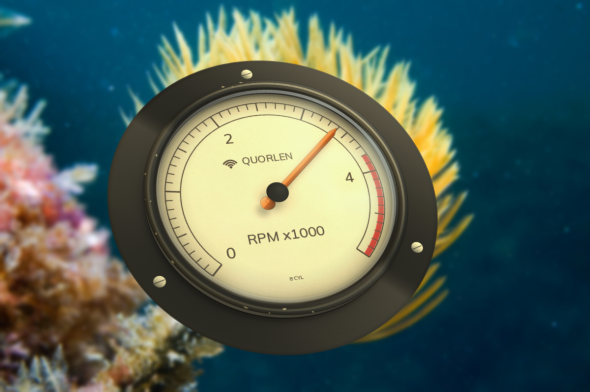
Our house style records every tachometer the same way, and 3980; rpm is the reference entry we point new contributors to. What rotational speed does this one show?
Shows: 3400; rpm
